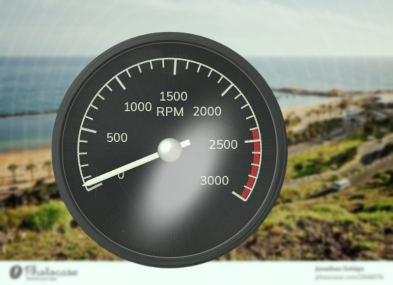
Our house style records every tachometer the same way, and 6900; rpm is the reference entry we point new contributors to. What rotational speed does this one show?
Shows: 50; rpm
